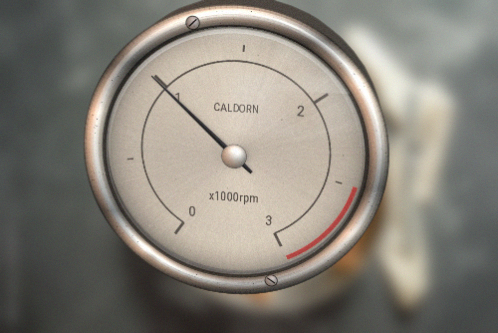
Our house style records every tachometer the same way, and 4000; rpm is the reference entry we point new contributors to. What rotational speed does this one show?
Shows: 1000; rpm
